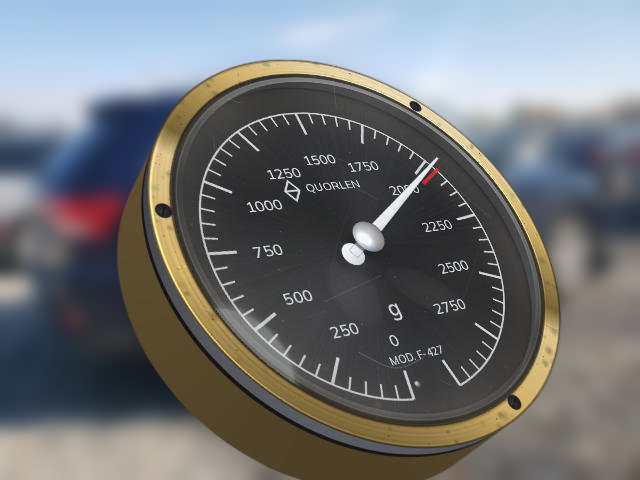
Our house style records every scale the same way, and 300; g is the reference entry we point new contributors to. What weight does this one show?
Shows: 2025; g
